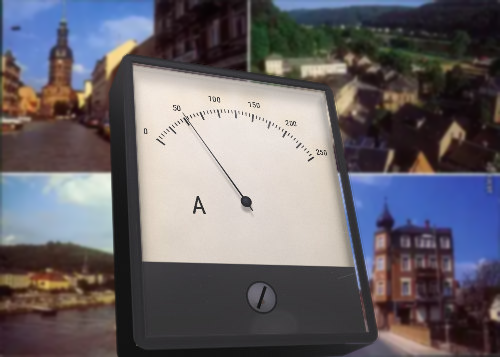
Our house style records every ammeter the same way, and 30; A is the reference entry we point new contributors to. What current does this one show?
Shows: 50; A
